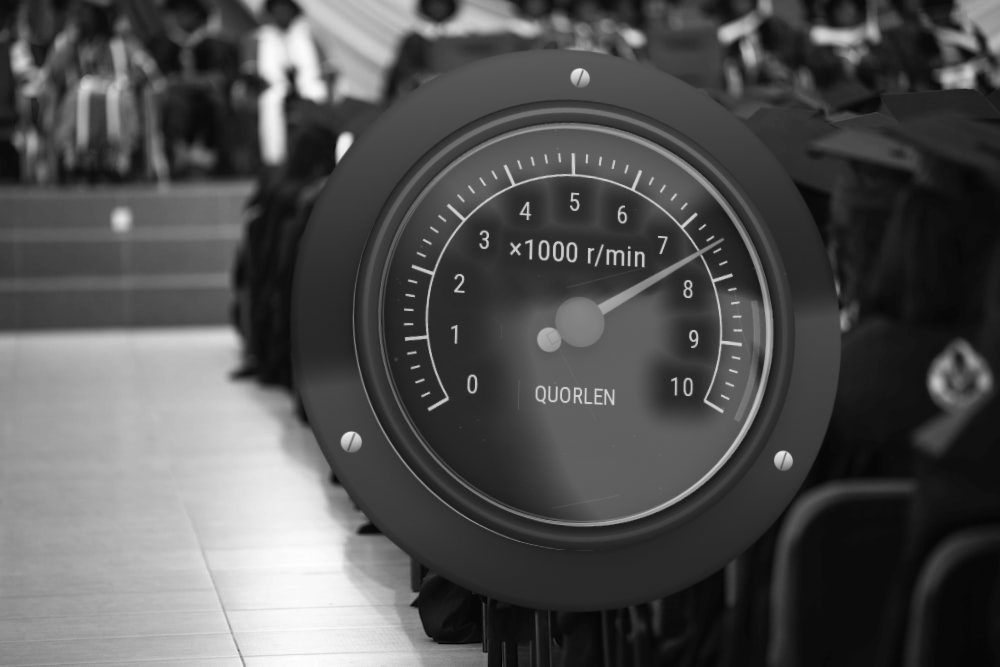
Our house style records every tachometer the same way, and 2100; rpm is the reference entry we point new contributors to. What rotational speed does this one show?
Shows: 7500; rpm
